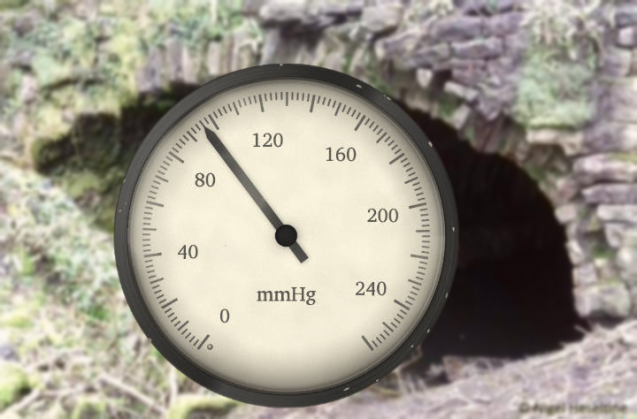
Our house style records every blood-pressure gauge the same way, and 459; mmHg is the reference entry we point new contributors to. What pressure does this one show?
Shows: 96; mmHg
